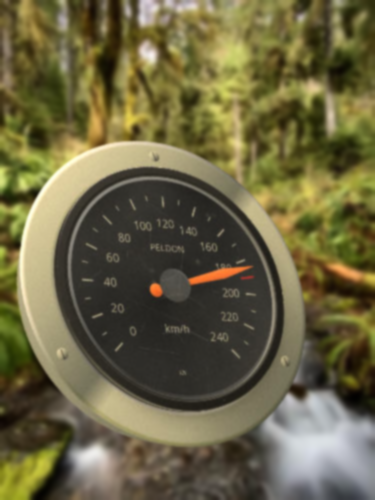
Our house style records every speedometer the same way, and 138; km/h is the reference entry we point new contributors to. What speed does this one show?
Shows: 185; km/h
